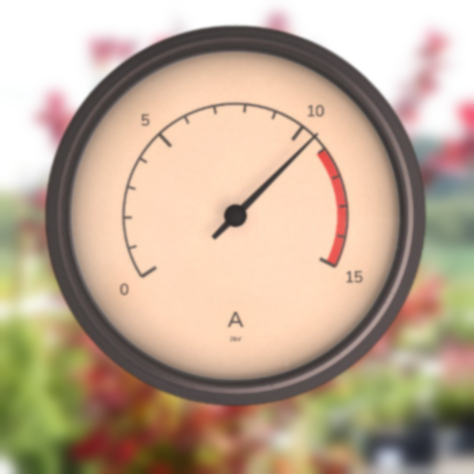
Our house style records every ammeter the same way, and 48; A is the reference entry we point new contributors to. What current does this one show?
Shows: 10.5; A
